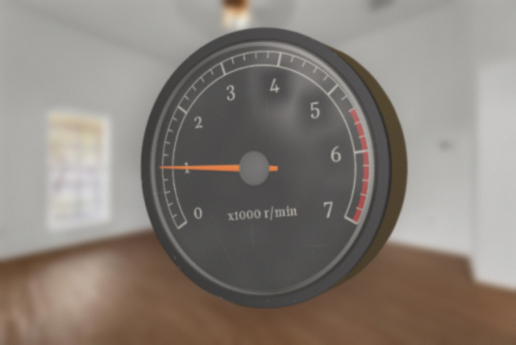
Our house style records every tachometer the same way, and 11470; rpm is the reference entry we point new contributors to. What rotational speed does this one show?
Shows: 1000; rpm
